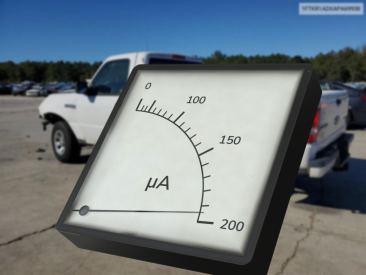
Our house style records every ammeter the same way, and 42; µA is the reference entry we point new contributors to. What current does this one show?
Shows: 195; µA
